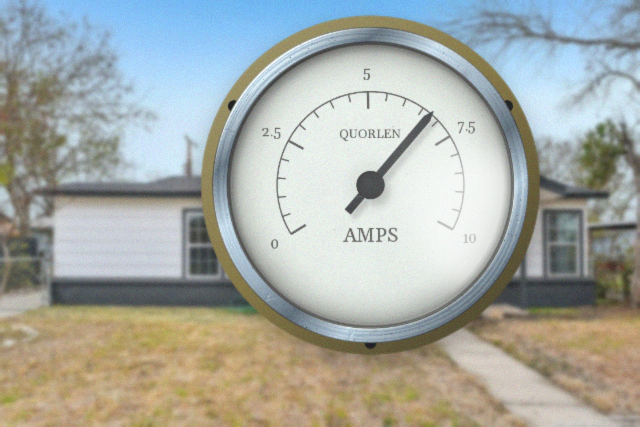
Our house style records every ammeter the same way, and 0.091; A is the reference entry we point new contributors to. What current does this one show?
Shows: 6.75; A
